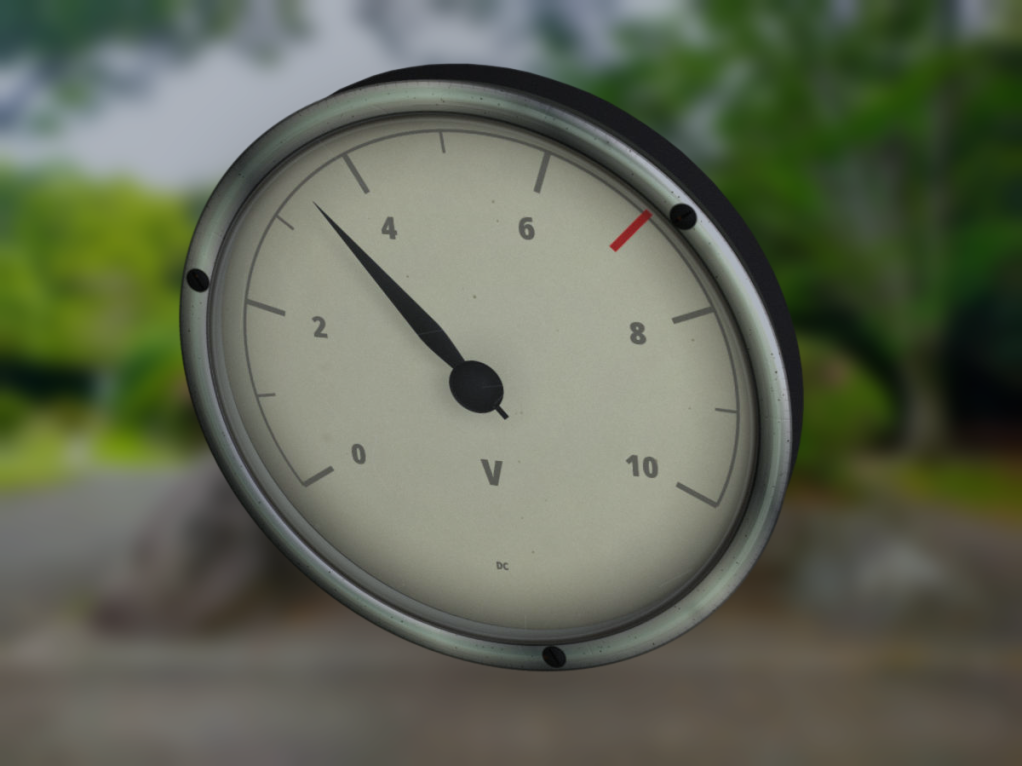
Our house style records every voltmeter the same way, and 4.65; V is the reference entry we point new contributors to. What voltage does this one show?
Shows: 3.5; V
